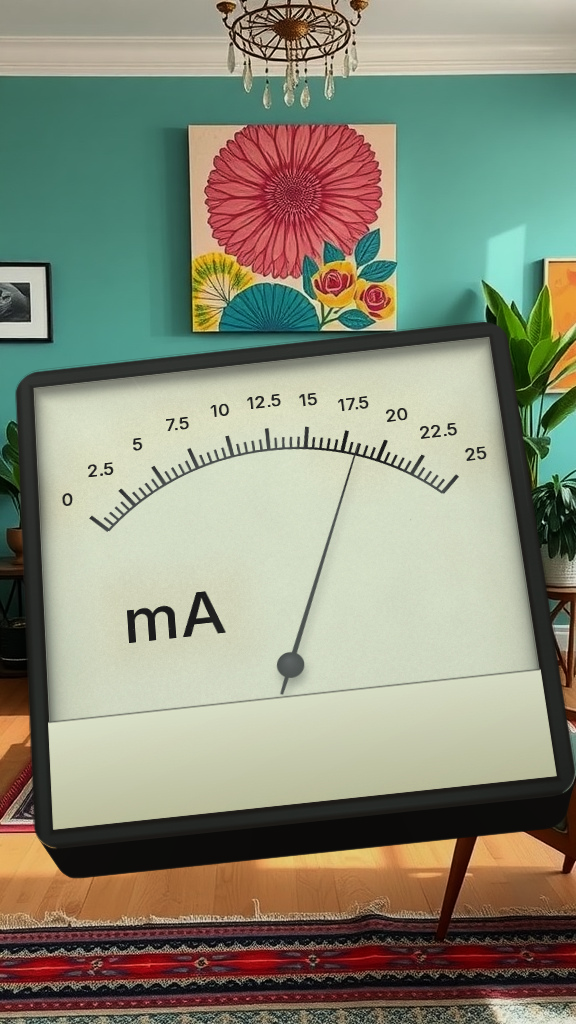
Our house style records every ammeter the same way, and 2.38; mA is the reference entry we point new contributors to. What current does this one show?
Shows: 18.5; mA
